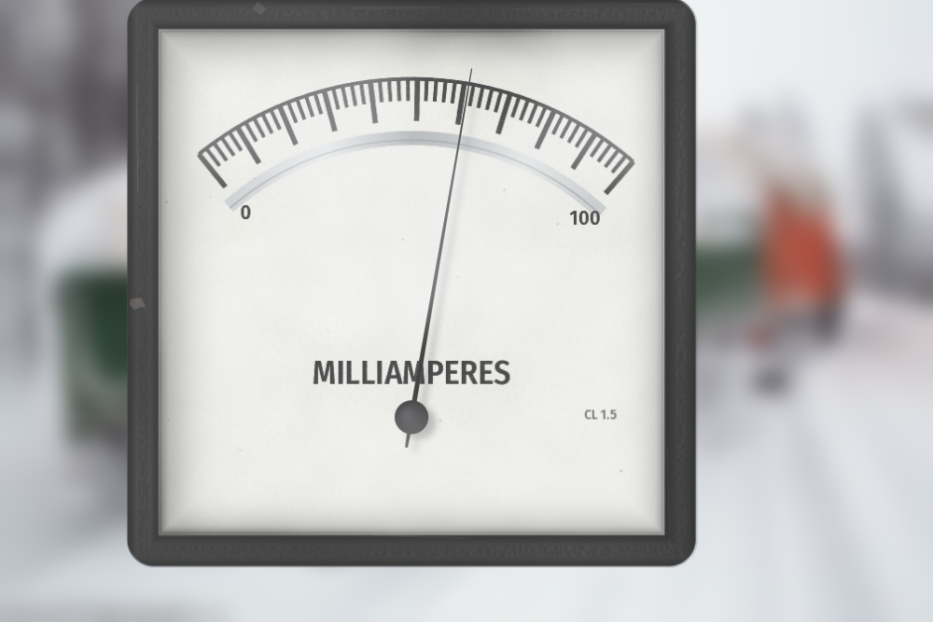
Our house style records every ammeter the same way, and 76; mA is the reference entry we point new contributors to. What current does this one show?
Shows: 61; mA
